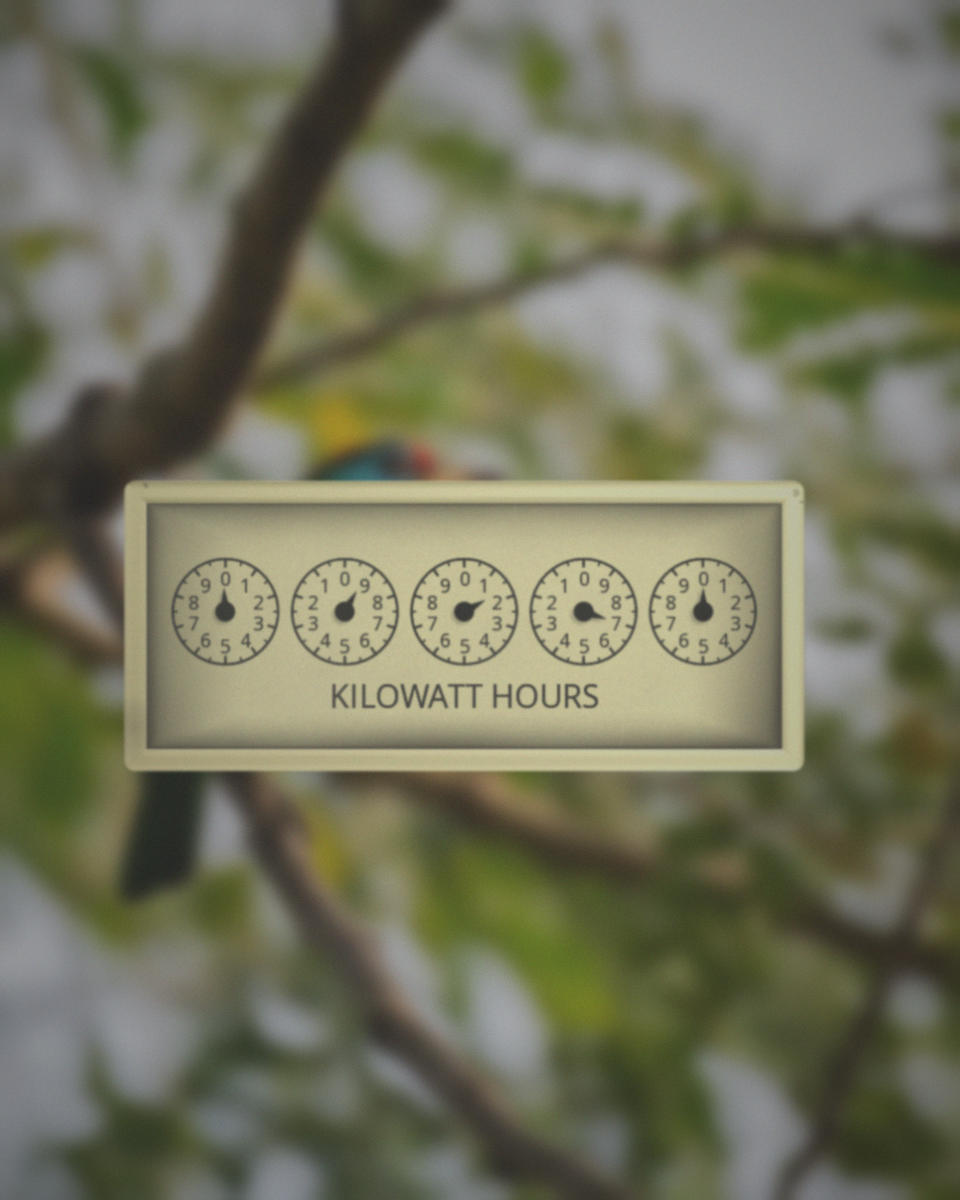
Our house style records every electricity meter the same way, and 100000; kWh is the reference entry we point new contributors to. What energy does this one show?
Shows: 99170; kWh
